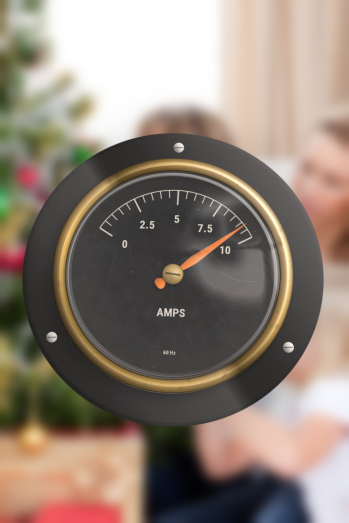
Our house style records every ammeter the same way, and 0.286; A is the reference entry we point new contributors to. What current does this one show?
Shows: 9.25; A
